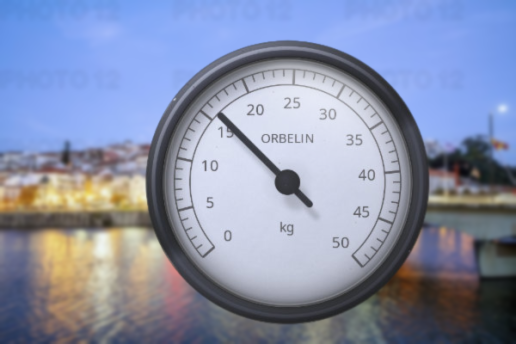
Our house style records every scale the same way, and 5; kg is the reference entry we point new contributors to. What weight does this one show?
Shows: 16; kg
